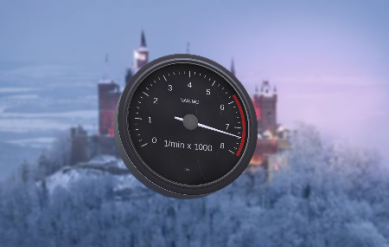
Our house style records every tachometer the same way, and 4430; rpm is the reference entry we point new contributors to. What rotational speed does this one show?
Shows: 7400; rpm
